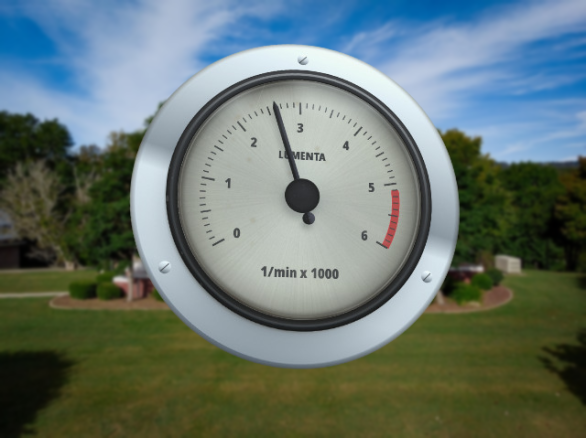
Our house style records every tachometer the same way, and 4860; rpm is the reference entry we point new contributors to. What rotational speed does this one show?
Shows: 2600; rpm
